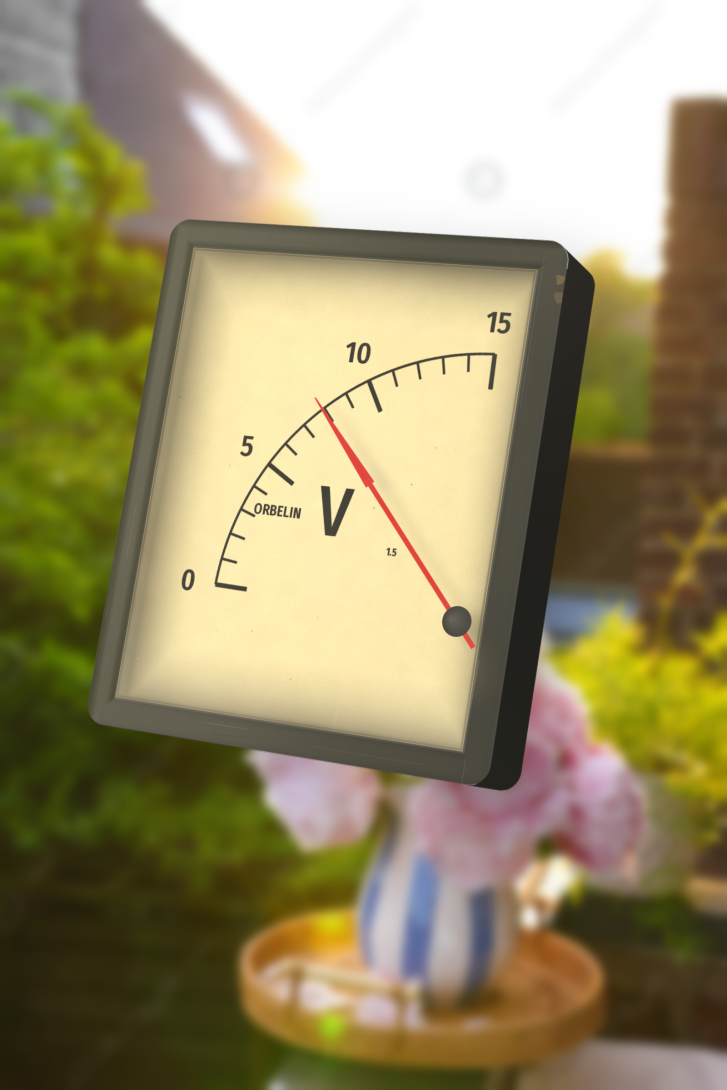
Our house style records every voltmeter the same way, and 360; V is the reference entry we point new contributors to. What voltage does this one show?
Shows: 8; V
